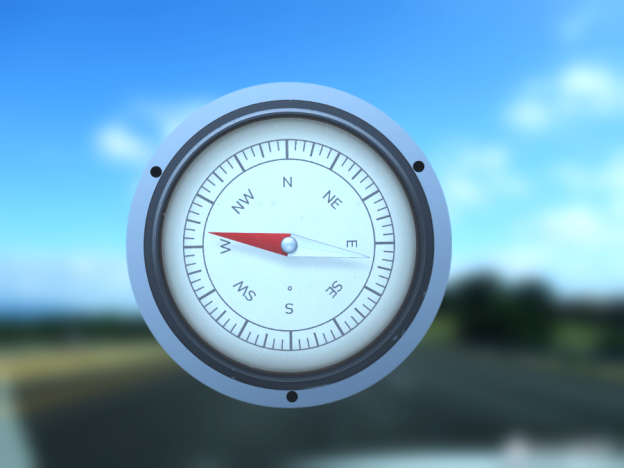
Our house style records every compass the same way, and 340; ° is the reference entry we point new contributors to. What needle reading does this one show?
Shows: 280; °
